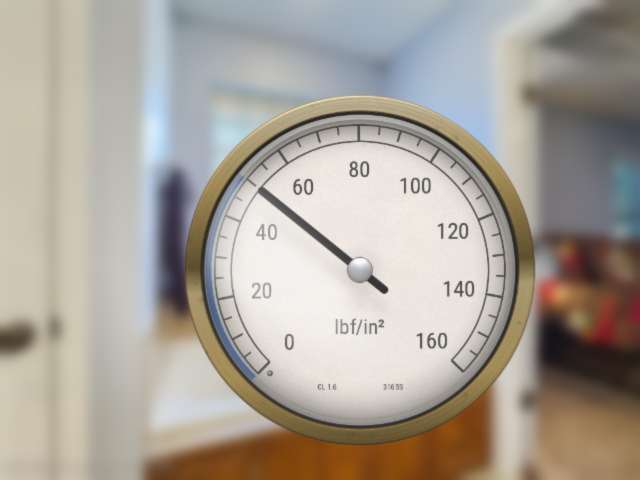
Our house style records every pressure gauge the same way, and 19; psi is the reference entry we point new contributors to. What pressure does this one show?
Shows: 50; psi
